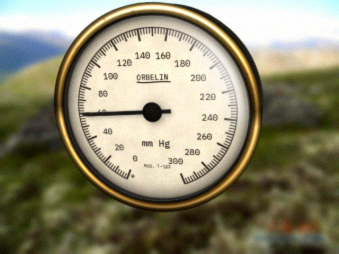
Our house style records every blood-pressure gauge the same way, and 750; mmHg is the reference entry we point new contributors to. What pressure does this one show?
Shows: 60; mmHg
